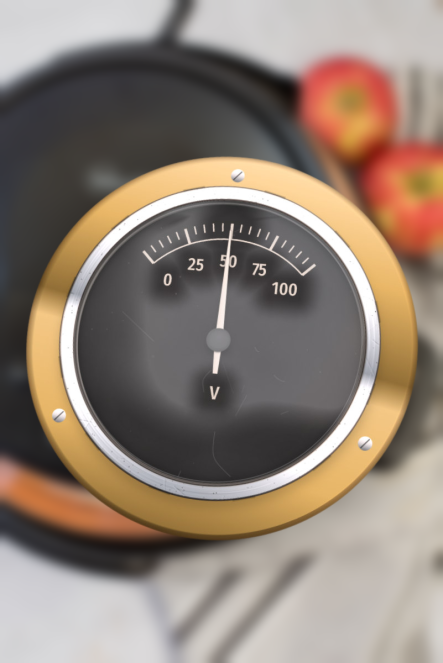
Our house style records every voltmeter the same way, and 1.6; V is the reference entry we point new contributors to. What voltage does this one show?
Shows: 50; V
